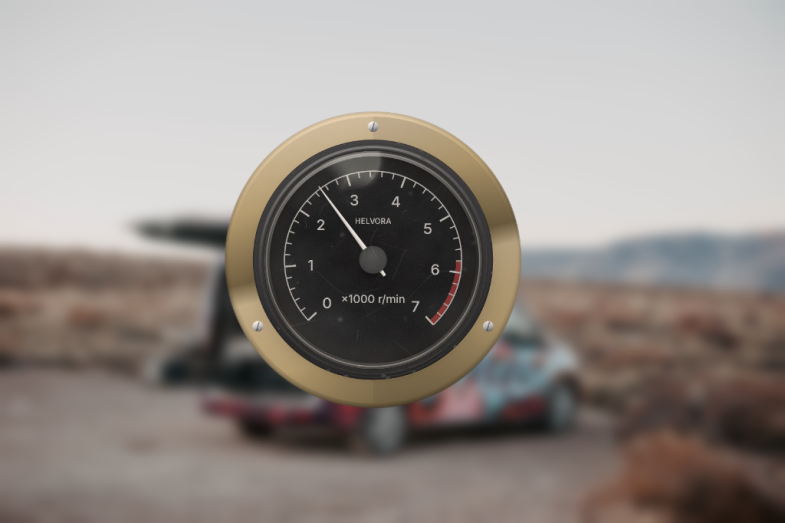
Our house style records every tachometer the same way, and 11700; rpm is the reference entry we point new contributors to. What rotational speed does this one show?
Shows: 2500; rpm
